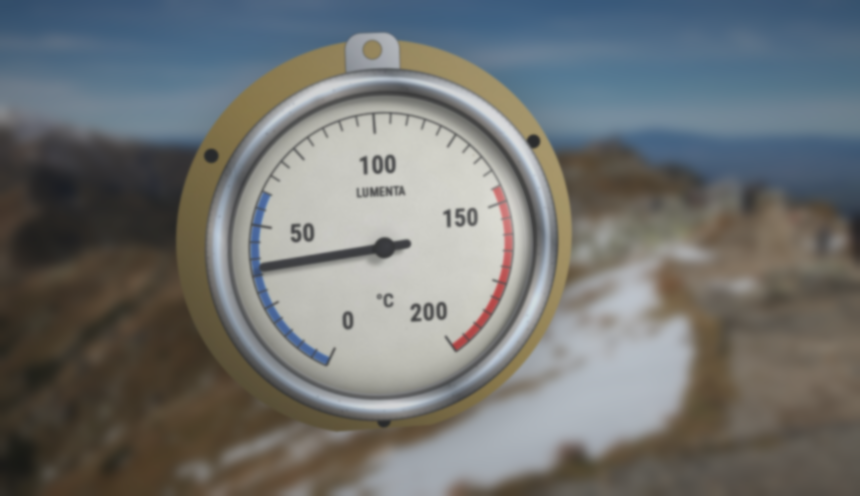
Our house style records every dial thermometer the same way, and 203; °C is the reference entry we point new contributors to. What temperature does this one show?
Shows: 37.5; °C
